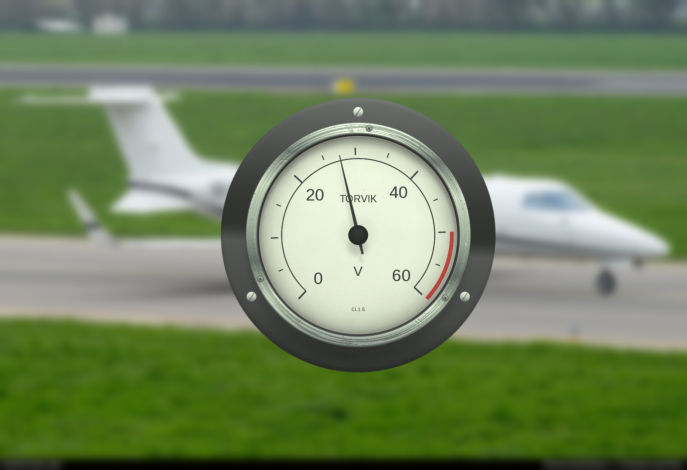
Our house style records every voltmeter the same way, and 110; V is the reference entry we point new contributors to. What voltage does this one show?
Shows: 27.5; V
